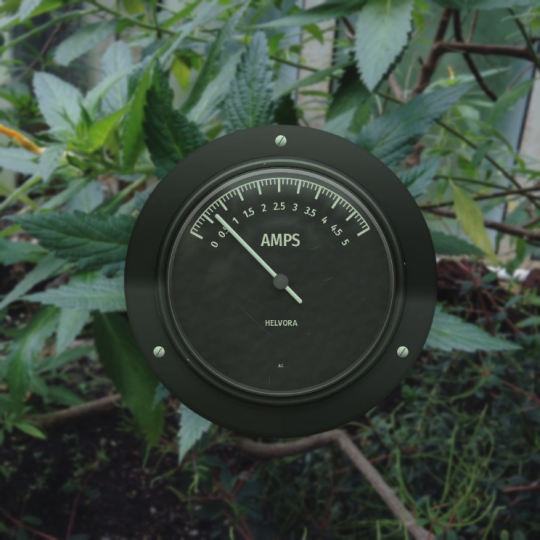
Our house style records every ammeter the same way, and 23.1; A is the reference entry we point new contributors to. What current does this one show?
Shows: 0.7; A
